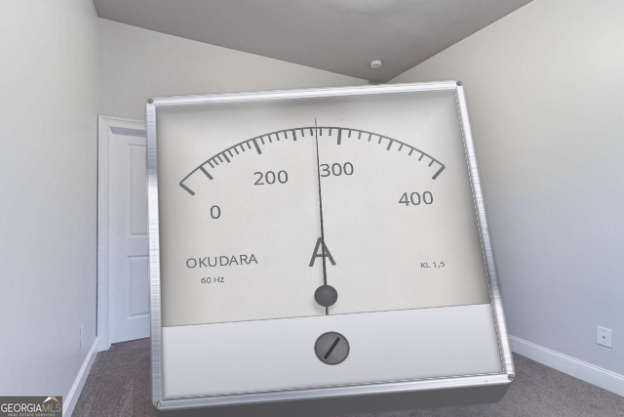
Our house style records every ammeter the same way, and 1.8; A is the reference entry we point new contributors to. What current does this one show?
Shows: 275; A
